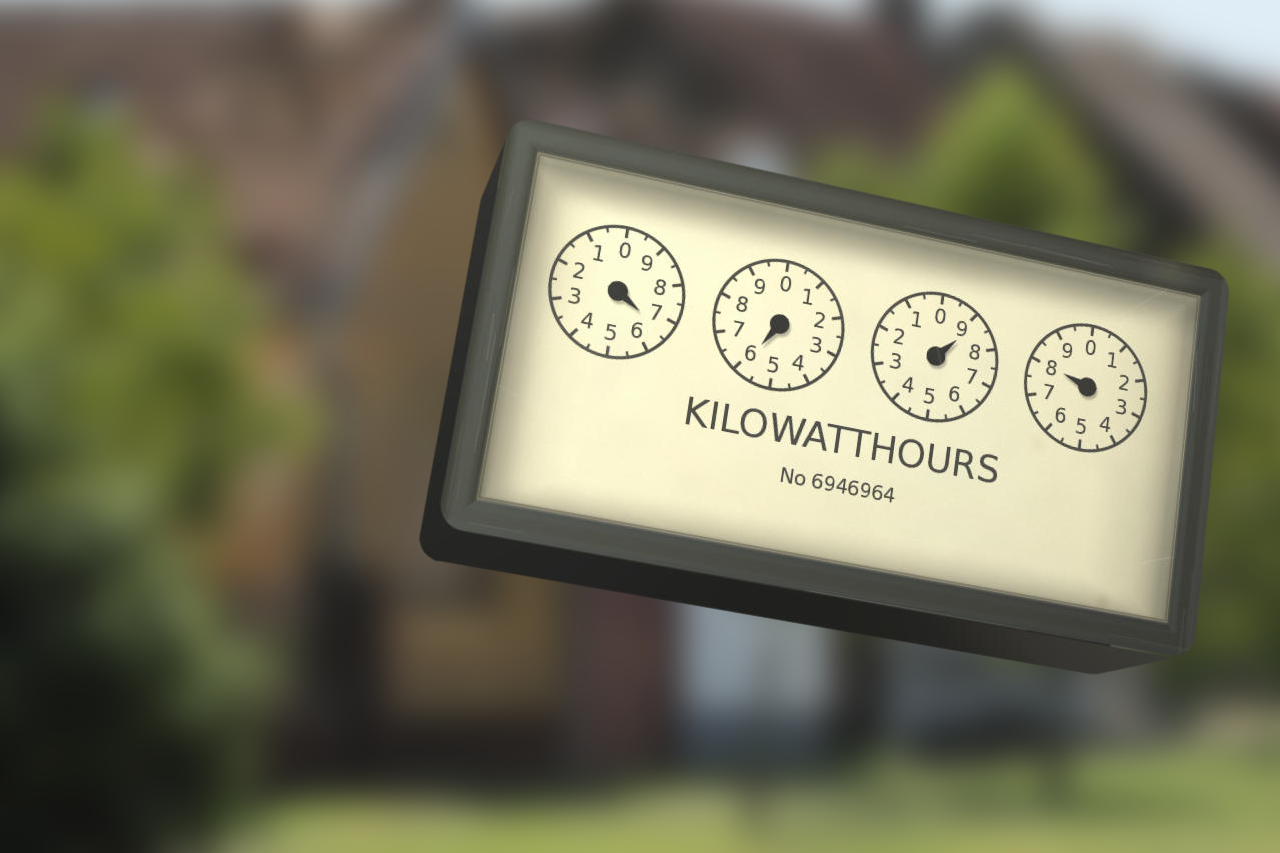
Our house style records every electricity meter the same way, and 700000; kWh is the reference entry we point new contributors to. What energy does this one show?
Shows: 6588; kWh
